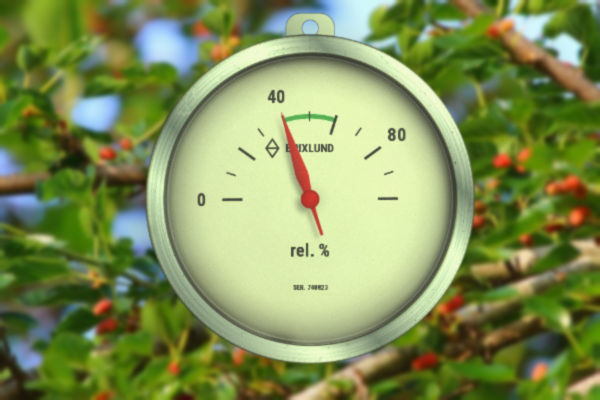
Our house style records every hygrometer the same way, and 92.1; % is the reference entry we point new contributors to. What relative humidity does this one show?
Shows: 40; %
